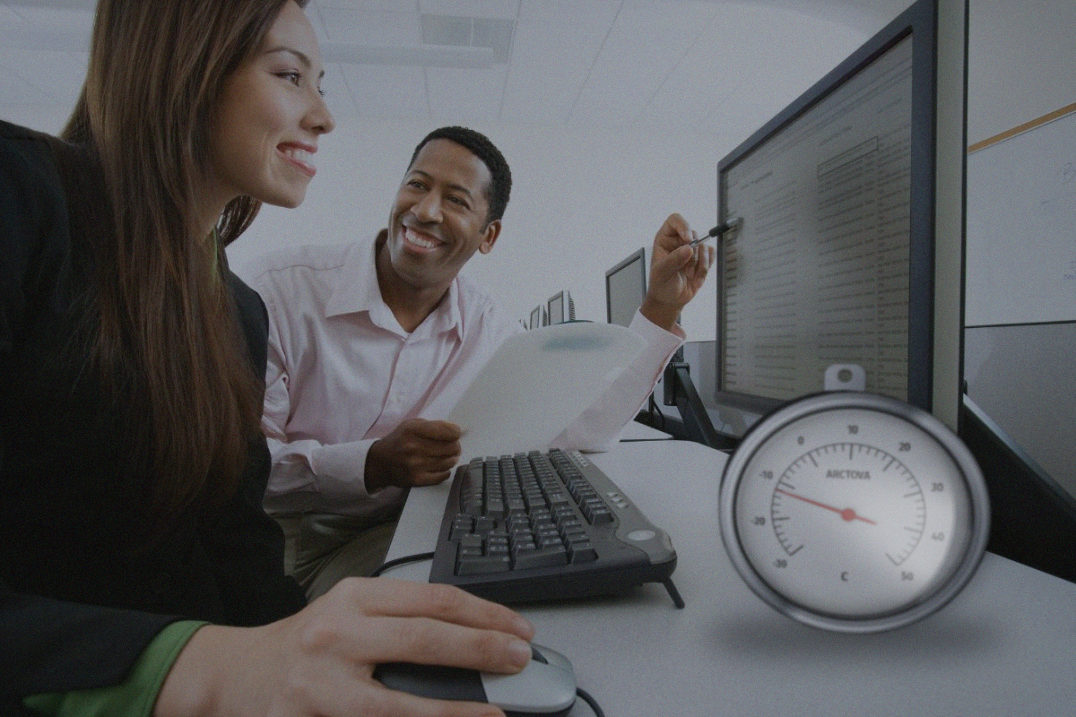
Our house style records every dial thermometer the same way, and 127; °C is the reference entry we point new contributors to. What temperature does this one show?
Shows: -12; °C
